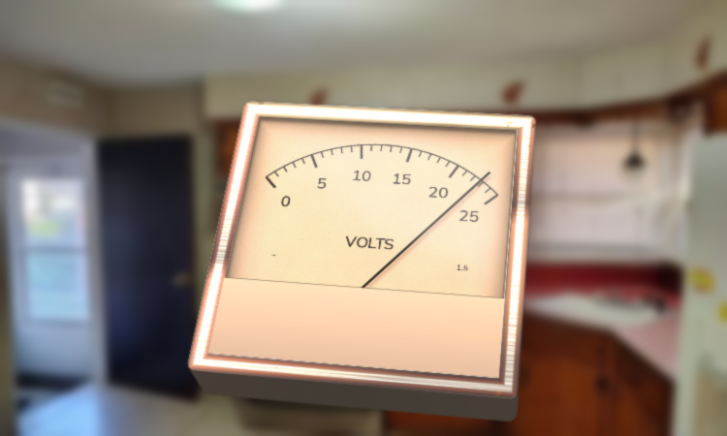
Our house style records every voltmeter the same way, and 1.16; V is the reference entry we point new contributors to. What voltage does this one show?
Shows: 23; V
